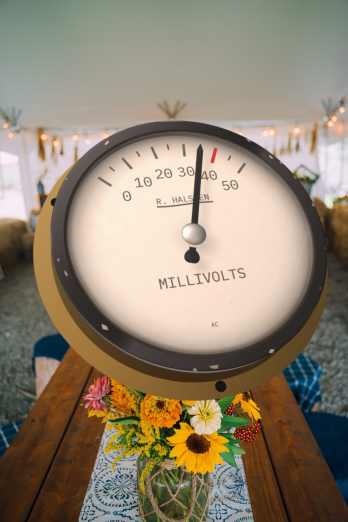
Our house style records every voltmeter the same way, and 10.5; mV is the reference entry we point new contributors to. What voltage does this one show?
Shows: 35; mV
